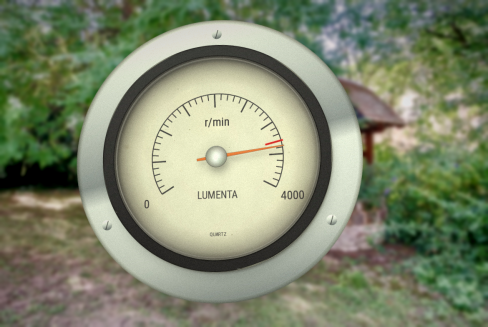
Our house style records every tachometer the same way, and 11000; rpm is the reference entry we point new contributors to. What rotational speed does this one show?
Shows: 3400; rpm
